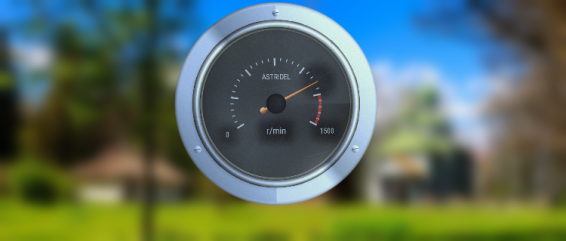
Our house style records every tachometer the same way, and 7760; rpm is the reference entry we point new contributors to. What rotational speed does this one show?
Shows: 1150; rpm
